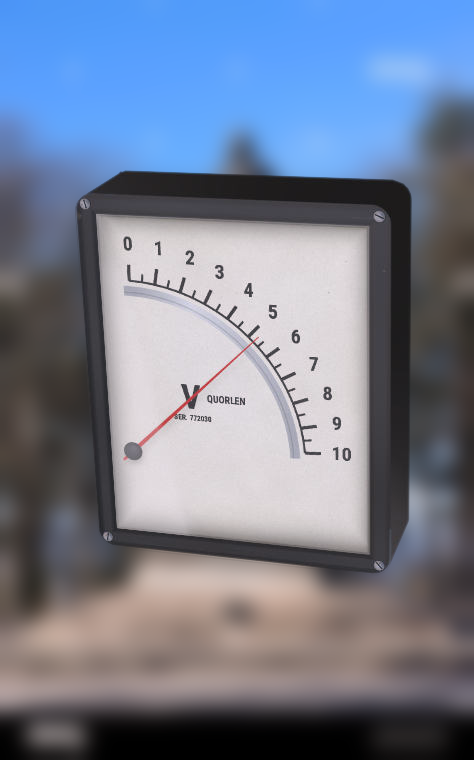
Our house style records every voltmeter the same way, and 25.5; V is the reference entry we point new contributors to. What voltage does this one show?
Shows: 5.25; V
